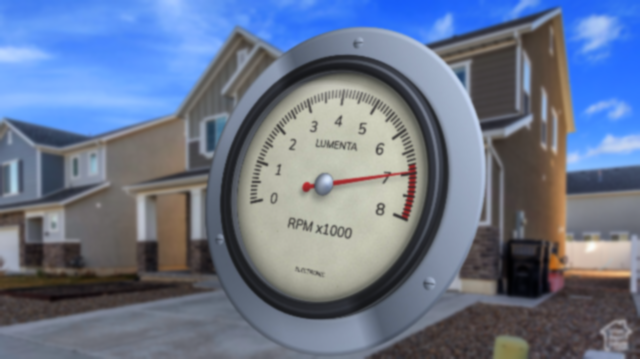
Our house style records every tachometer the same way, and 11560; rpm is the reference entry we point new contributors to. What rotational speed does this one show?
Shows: 7000; rpm
